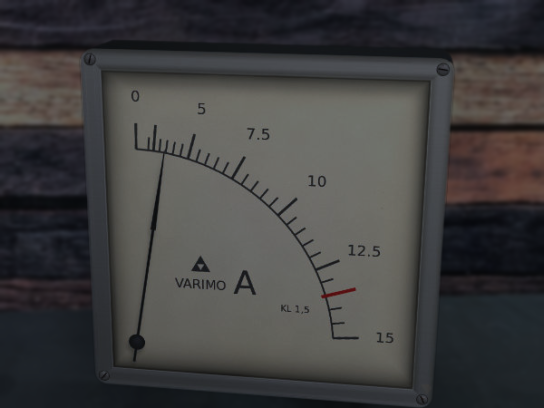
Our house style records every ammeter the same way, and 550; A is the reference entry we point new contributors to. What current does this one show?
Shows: 3.5; A
